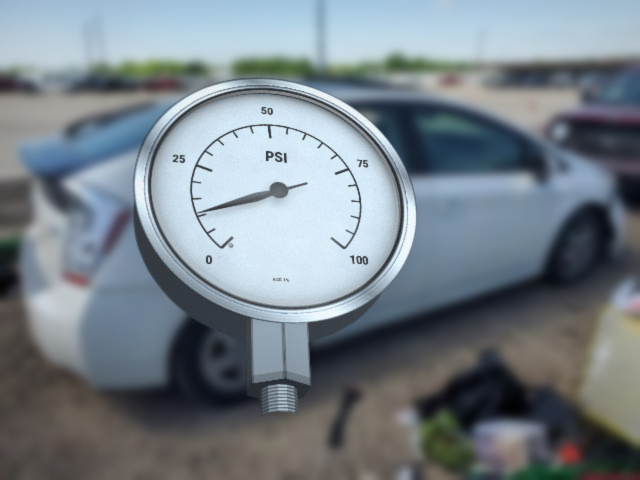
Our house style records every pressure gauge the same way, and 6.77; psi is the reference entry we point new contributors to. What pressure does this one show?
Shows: 10; psi
